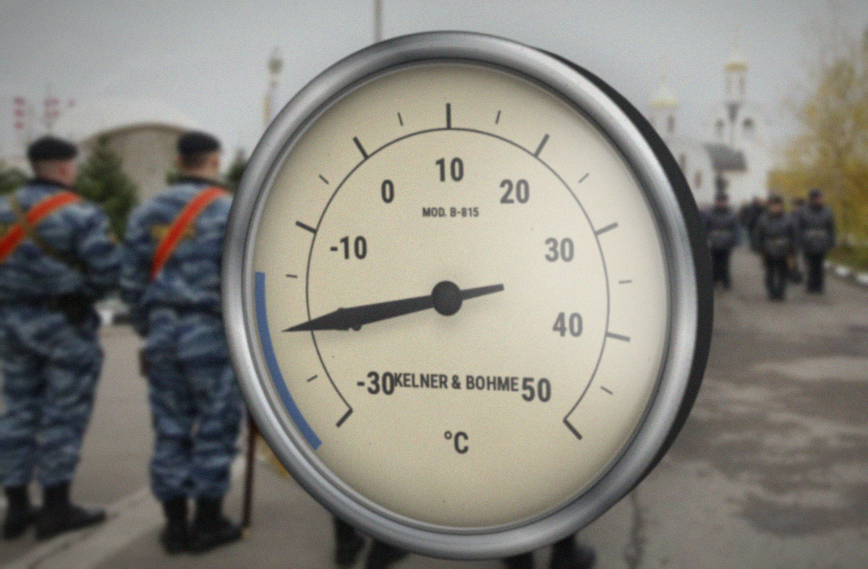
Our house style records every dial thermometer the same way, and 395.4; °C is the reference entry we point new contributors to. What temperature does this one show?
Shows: -20; °C
